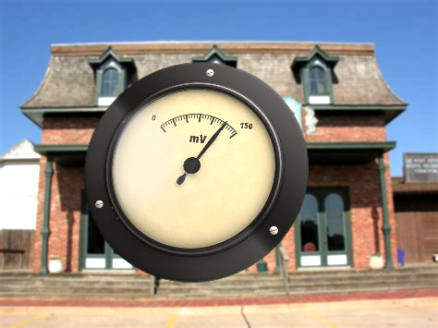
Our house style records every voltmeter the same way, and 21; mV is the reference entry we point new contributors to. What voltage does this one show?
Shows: 125; mV
